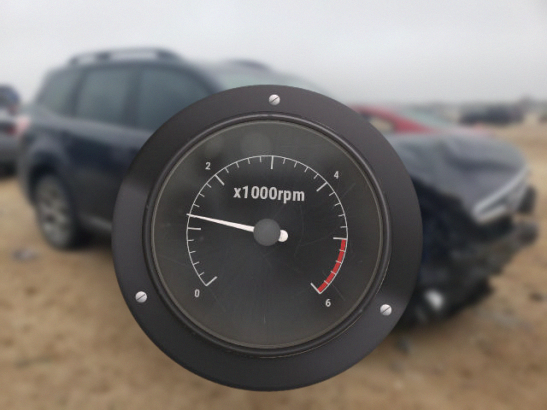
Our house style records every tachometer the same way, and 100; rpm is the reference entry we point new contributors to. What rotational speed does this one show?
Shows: 1200; rpm
